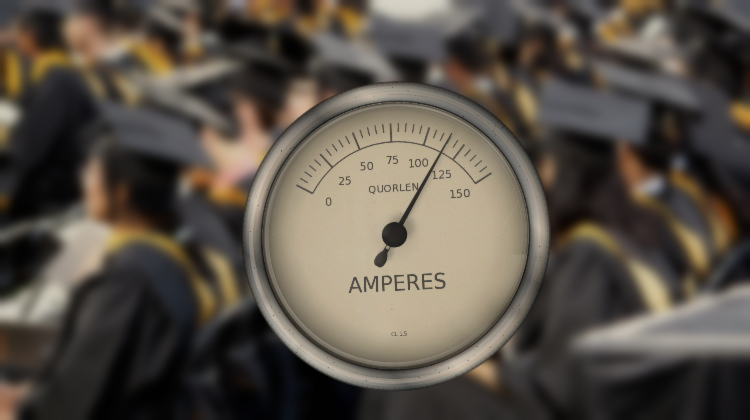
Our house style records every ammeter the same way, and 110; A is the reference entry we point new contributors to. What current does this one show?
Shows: 115; A
